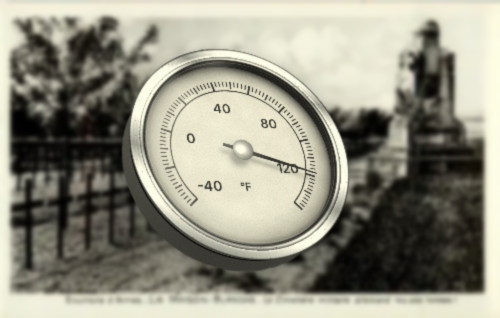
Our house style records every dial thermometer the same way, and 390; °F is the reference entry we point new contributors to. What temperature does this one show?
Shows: 120; °F
